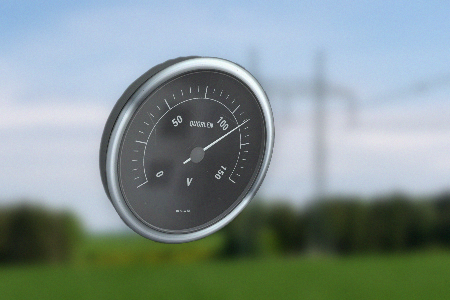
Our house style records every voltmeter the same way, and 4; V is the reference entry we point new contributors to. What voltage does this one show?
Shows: 110; V
